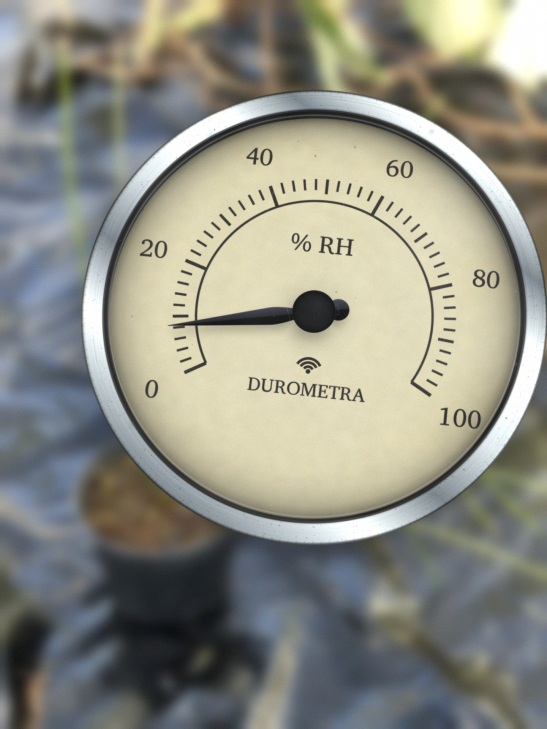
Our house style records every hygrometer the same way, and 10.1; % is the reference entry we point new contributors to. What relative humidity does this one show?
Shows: 8; %
